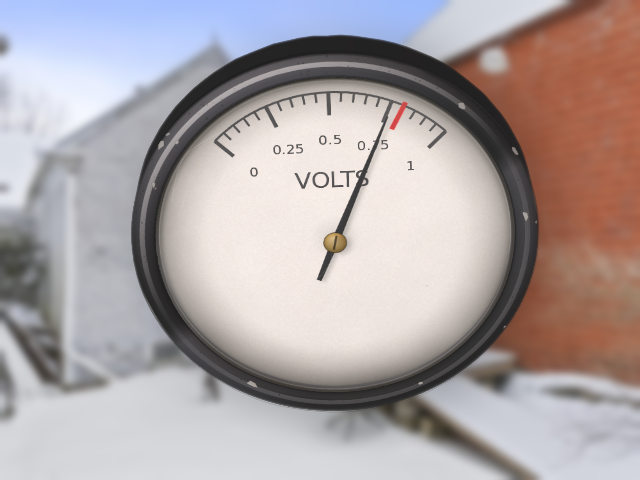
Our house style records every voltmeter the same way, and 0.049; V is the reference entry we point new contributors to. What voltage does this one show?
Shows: 0.75; V
